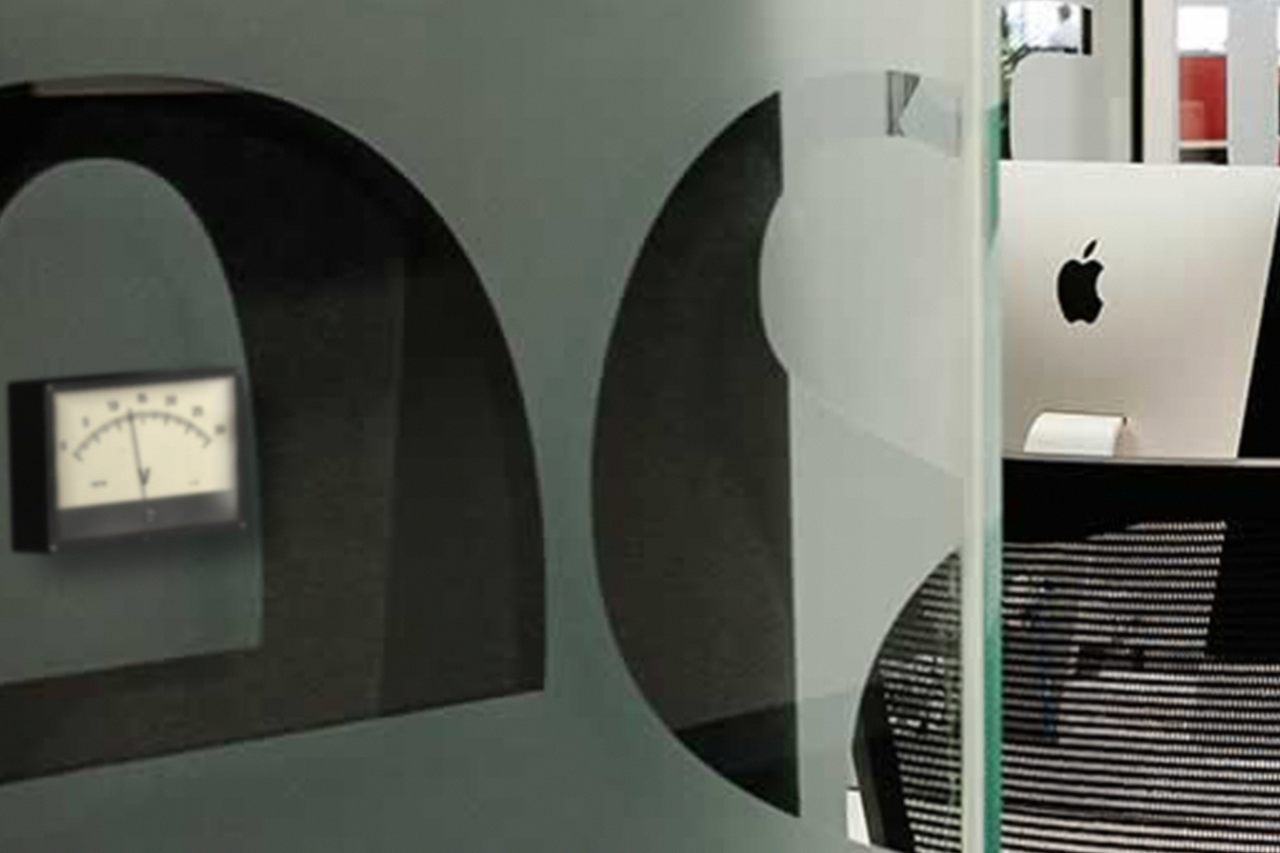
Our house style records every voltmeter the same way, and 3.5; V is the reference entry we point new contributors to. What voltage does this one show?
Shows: 12.5; V
